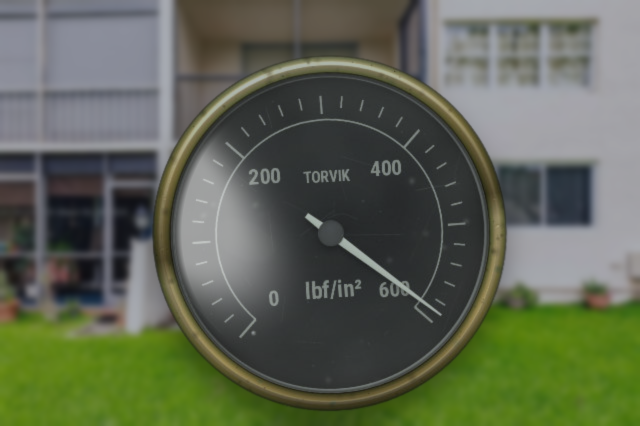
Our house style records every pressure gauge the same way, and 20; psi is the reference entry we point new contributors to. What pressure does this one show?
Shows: 590; psi
